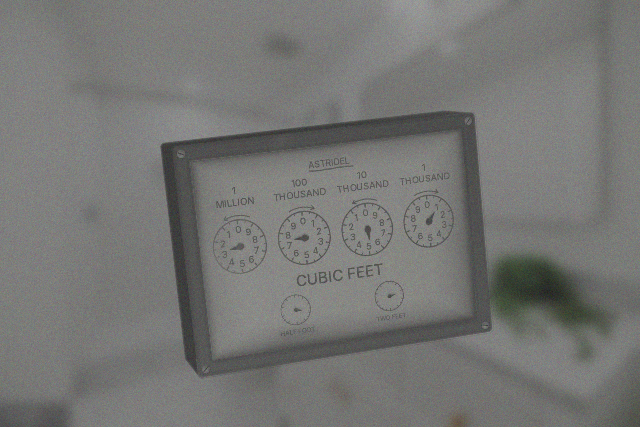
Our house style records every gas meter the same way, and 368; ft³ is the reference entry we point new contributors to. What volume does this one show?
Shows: 275100; ft³
